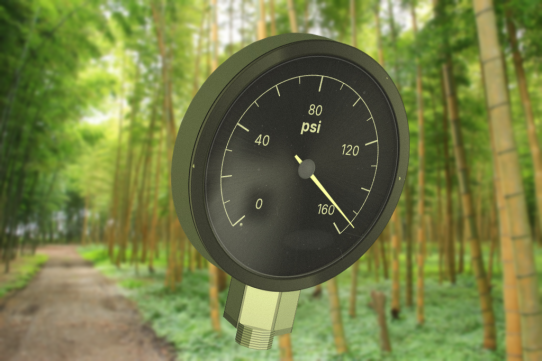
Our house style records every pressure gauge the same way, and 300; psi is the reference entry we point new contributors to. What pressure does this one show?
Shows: 155; psi
